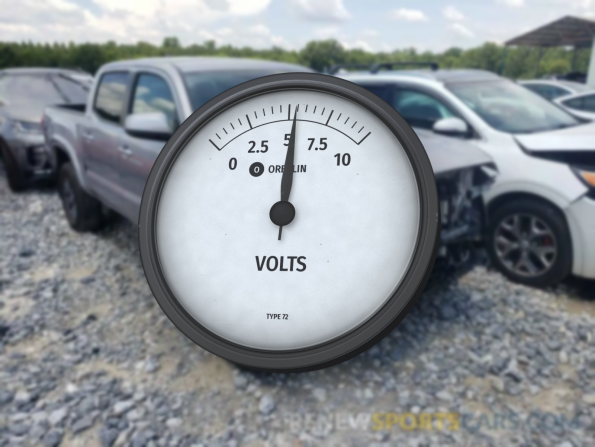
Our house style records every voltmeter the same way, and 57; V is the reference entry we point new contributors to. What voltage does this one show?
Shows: 5.5; V
